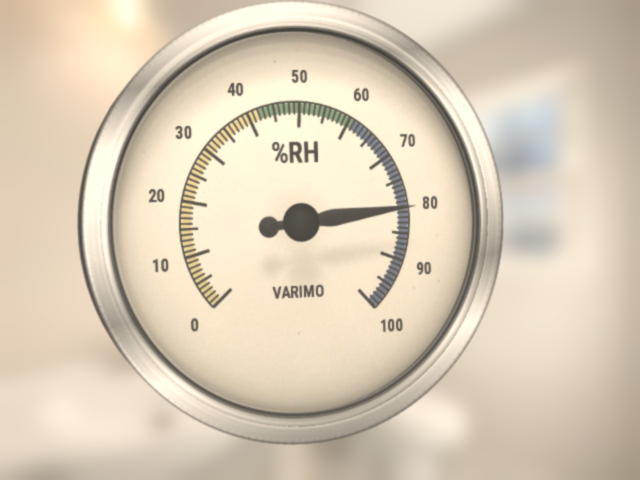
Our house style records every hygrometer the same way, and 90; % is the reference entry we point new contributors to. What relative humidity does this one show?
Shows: 80; %
